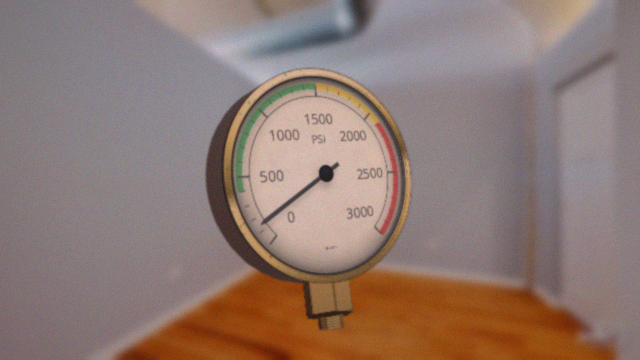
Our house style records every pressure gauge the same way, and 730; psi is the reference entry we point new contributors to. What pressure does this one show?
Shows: 150; psi
